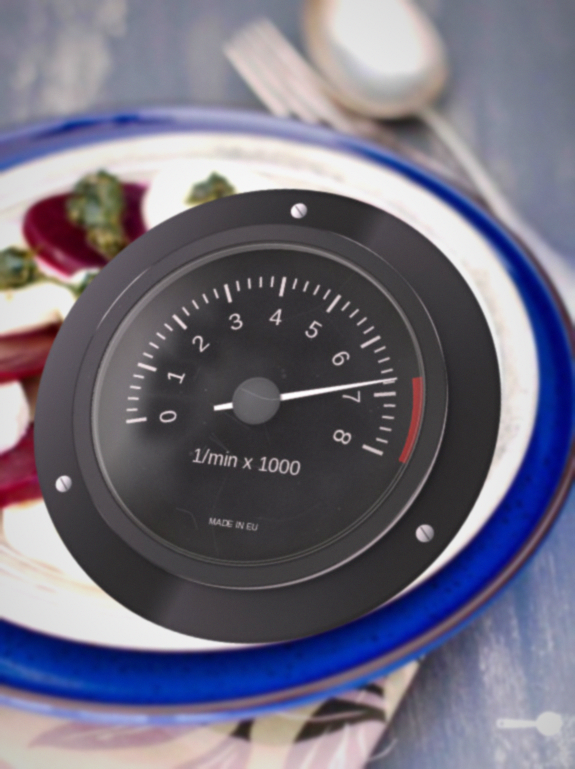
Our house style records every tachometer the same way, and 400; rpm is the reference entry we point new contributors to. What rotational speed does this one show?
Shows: 6800; rpm
